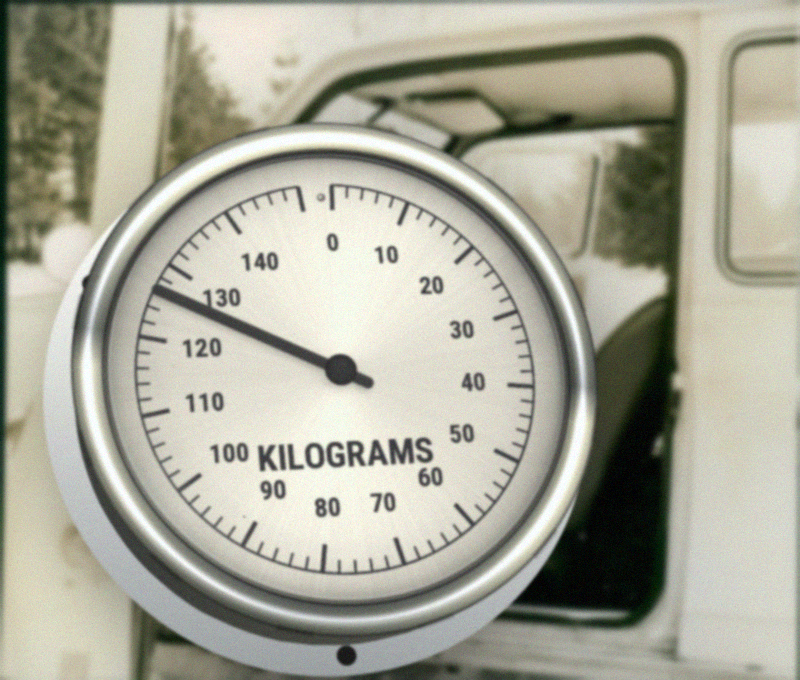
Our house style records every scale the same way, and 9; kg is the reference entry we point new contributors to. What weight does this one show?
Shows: 126; kg
